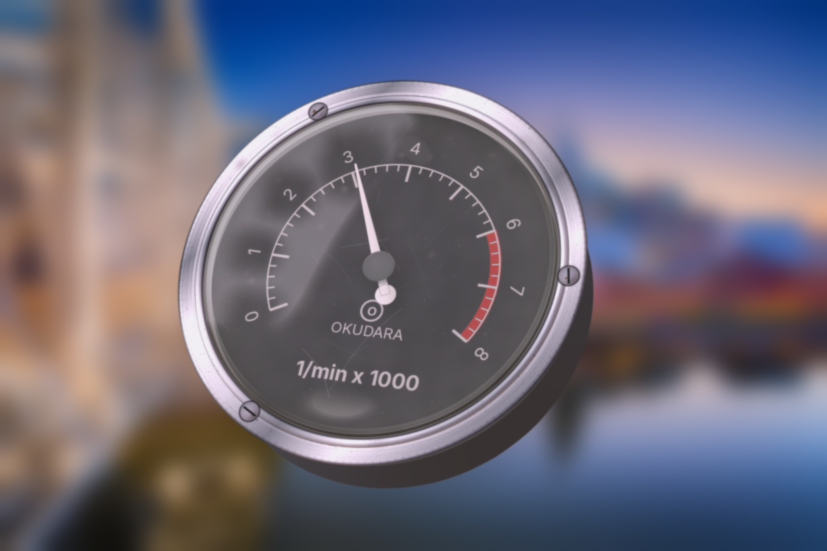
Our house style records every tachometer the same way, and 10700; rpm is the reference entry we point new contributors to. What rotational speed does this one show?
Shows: 3100; rpm
